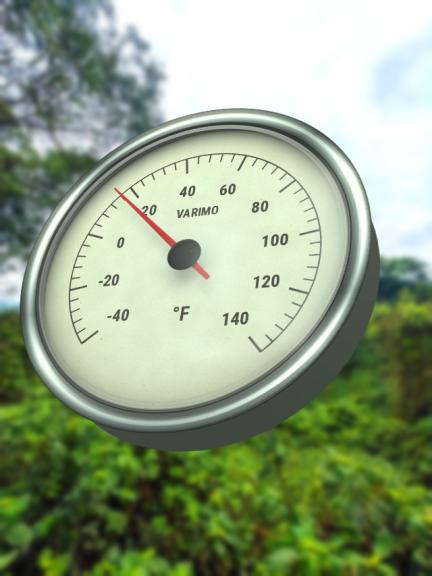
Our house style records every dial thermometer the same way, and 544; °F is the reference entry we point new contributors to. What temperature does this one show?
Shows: 16; °F
